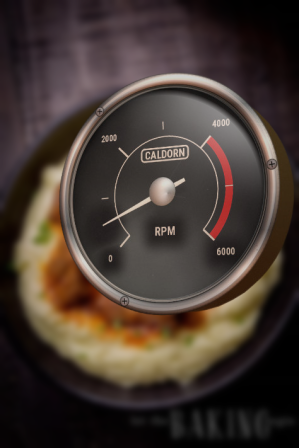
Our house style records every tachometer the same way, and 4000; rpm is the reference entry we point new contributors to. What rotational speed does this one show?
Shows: 500; rpm
